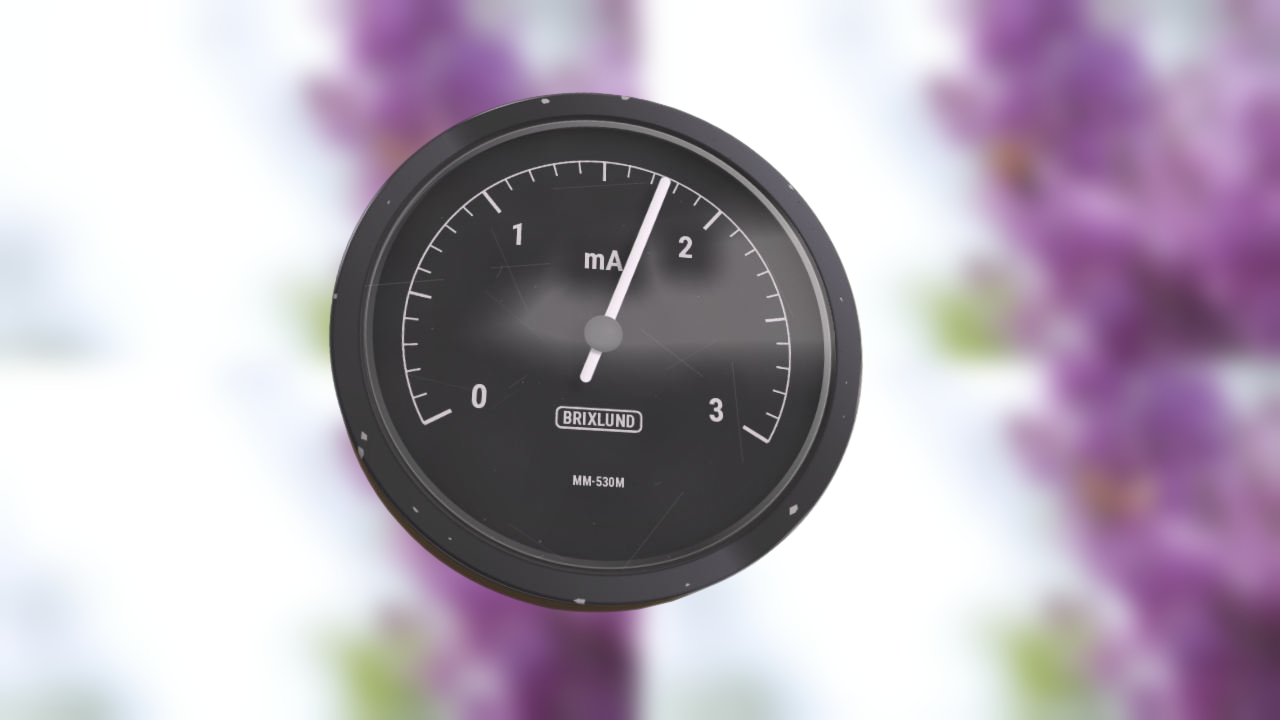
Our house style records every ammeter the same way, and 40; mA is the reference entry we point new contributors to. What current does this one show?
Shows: 1.75; mA
